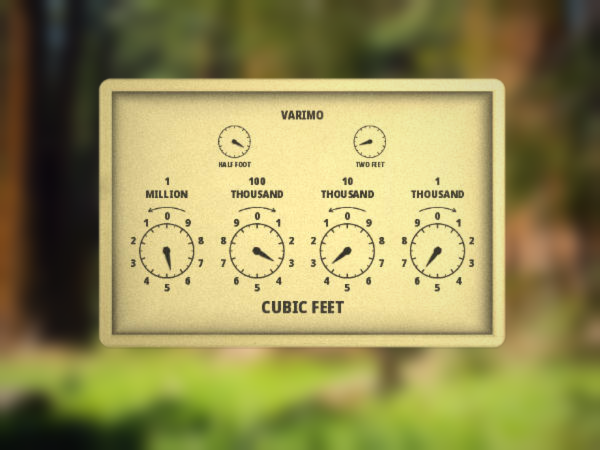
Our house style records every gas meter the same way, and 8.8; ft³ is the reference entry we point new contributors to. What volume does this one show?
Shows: 533600; ft³
